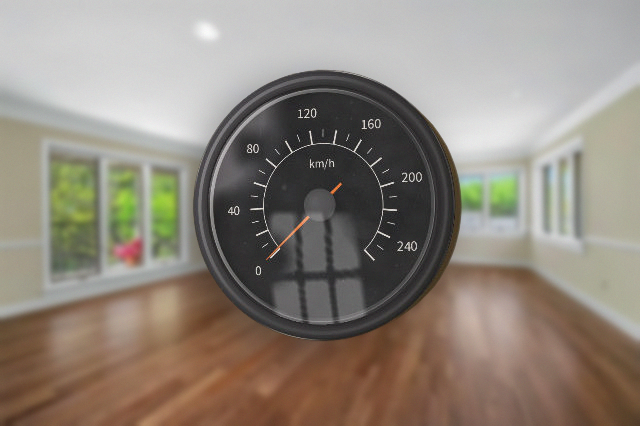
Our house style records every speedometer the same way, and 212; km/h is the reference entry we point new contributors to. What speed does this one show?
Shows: 0; km/h
